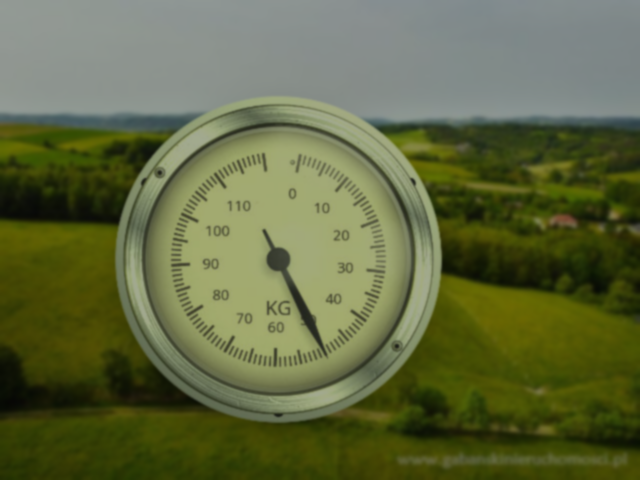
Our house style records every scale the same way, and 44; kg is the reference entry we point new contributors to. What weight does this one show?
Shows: 50; kg
